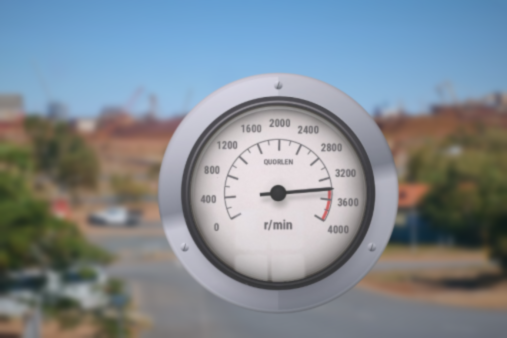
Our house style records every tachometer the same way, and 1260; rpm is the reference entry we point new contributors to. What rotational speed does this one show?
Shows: 3400; rpm
